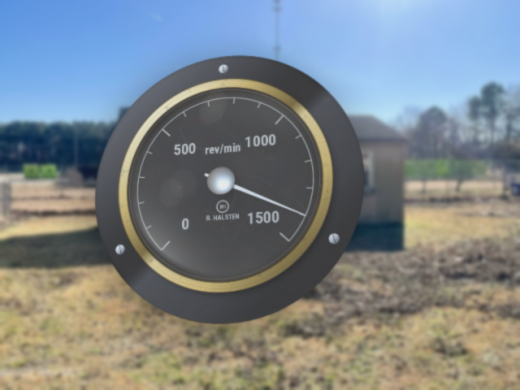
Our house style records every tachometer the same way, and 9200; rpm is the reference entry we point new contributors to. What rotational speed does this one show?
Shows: 1400; rpm
